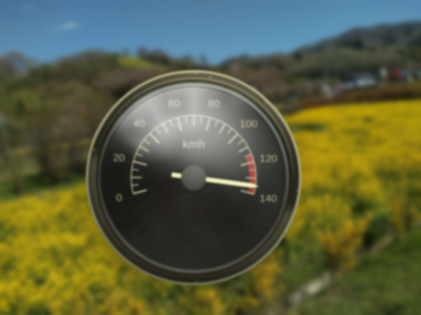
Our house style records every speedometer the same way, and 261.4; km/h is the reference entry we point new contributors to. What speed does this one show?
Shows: 135; km/h
